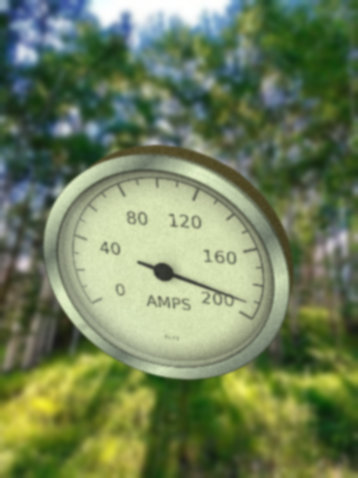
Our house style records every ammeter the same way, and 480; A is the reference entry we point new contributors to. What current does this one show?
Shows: 190; A
